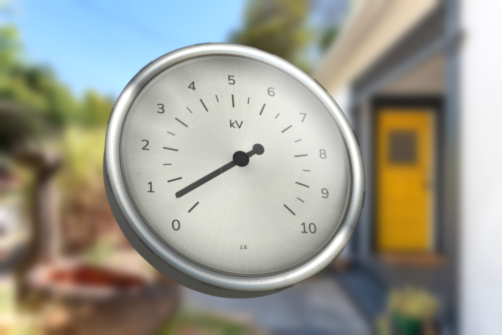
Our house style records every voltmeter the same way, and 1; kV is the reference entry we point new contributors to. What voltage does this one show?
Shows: 0.5; kV
